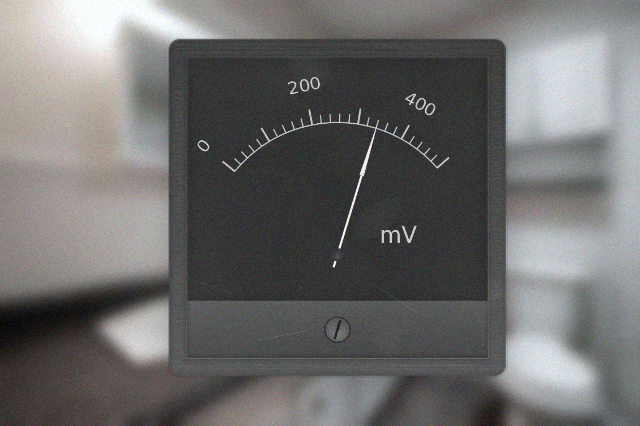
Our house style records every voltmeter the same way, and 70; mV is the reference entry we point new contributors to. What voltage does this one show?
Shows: 340; mV
